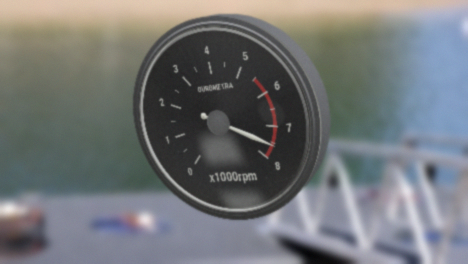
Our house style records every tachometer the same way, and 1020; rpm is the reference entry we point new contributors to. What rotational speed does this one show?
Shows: 7500; rpm
